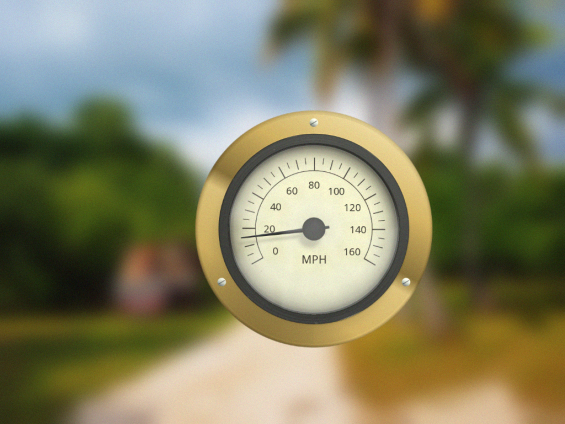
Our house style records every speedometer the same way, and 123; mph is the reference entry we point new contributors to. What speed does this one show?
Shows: 15; mph
